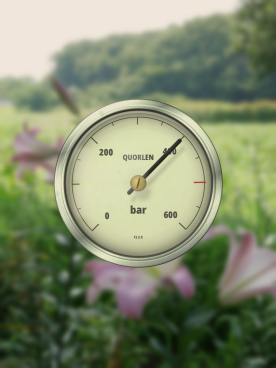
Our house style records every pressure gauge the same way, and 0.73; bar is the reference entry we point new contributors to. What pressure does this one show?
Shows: 400; bar
